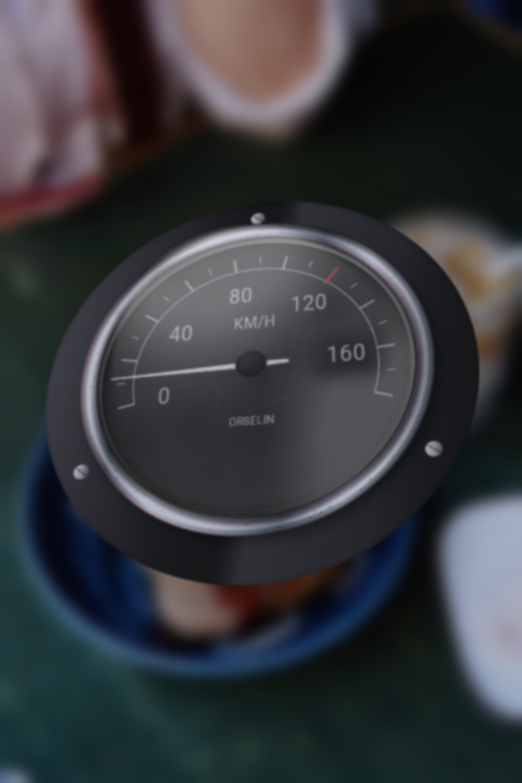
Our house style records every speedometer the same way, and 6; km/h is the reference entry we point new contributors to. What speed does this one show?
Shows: 10; km/h
